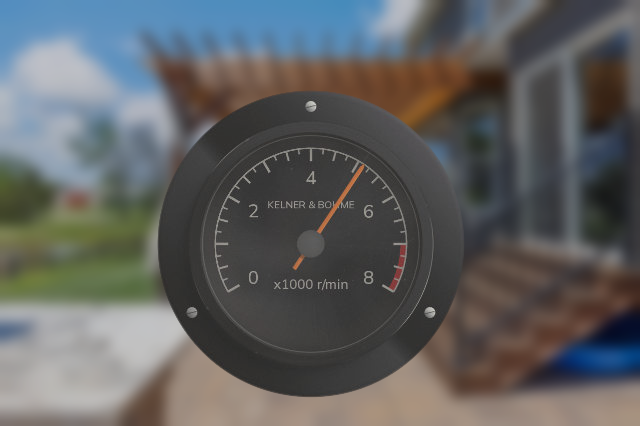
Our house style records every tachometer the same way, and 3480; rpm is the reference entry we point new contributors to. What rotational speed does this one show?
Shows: 5125; rpm
